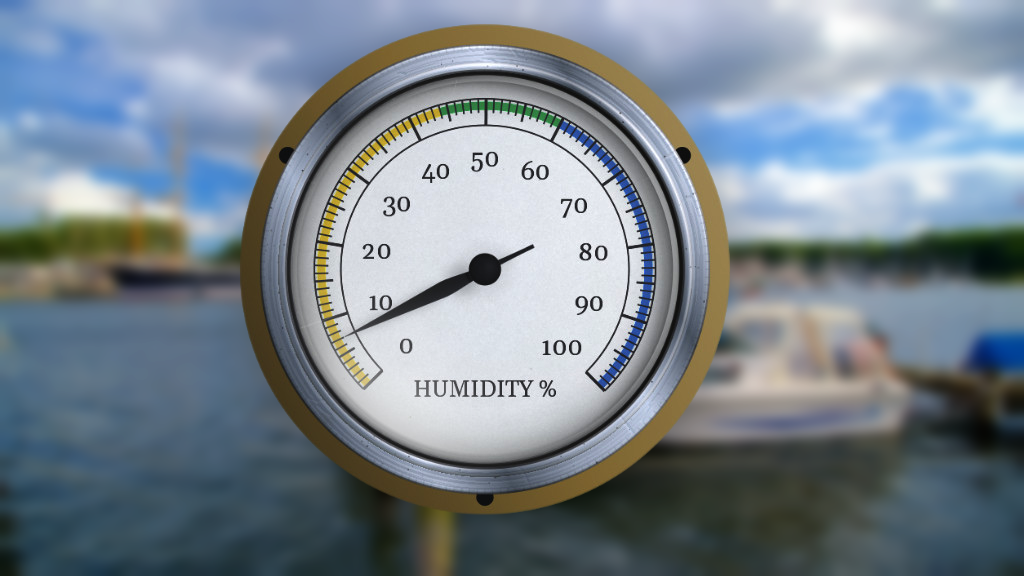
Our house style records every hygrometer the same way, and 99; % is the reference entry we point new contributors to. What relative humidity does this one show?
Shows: 7; %
